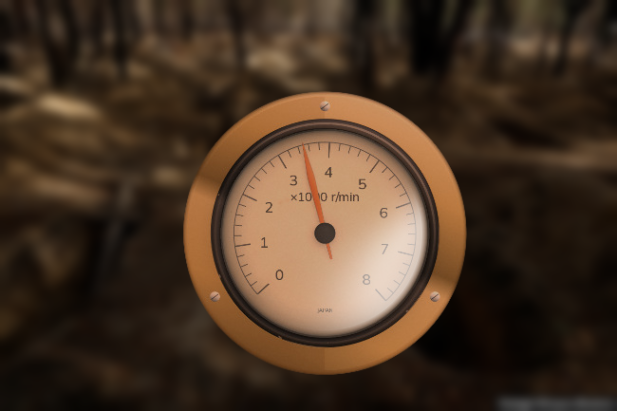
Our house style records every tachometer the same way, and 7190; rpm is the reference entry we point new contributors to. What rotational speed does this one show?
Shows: 3500; rpm
